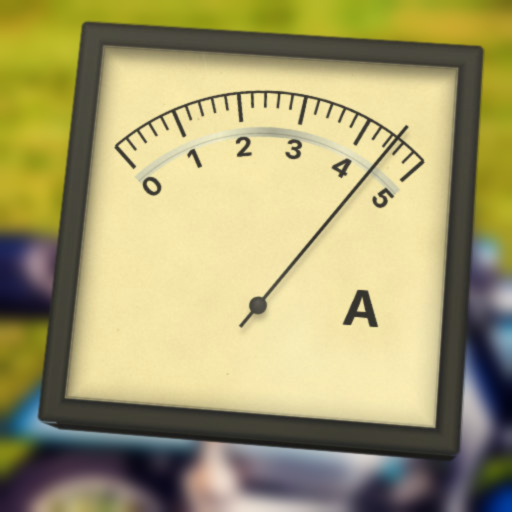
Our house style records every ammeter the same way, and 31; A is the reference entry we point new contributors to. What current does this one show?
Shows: 4.5; A
